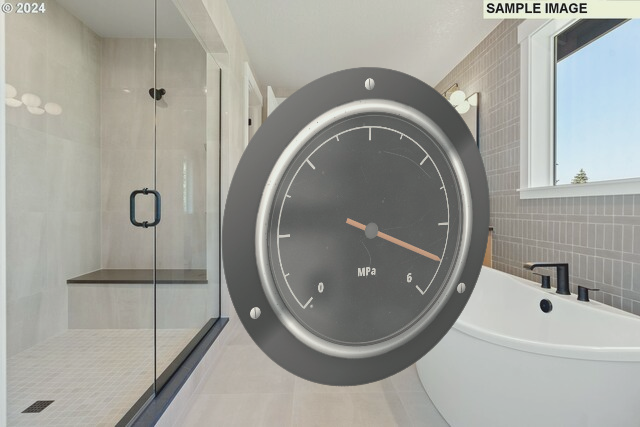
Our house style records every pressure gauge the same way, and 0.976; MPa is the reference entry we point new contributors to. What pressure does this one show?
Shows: 5.5; MPa
